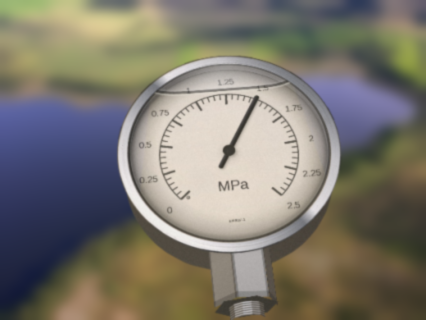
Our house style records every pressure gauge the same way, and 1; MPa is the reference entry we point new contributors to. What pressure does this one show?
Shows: 1.5; MPa
